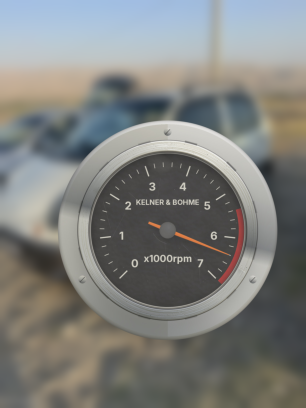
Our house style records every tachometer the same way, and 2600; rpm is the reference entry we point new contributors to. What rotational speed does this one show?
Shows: 6400; rpm
